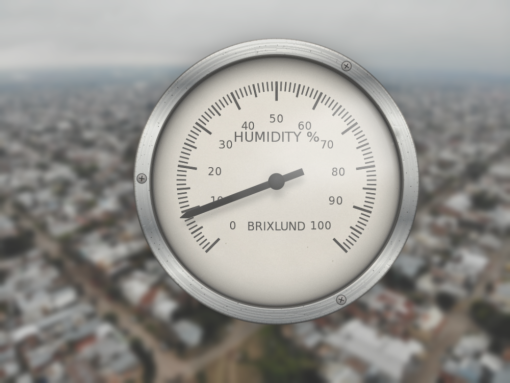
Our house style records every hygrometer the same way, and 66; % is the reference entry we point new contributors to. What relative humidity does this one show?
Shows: 9; %
